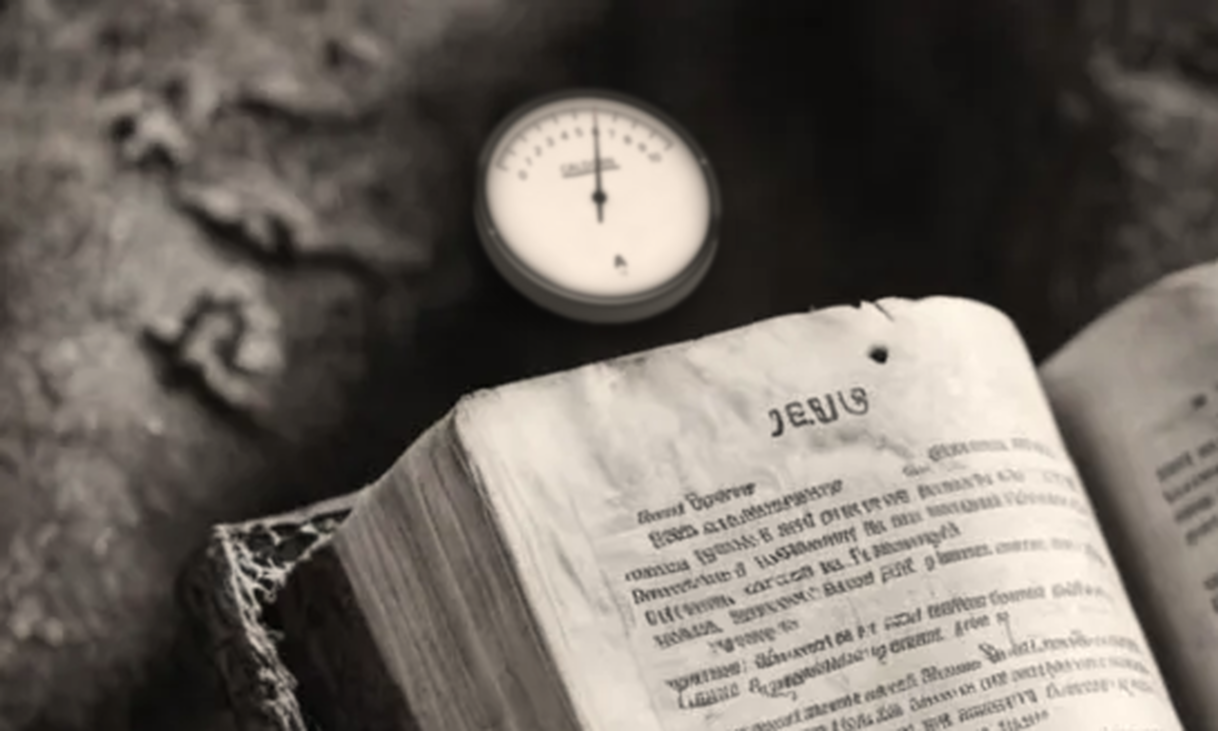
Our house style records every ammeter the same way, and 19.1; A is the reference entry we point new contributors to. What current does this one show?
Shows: 6; A
